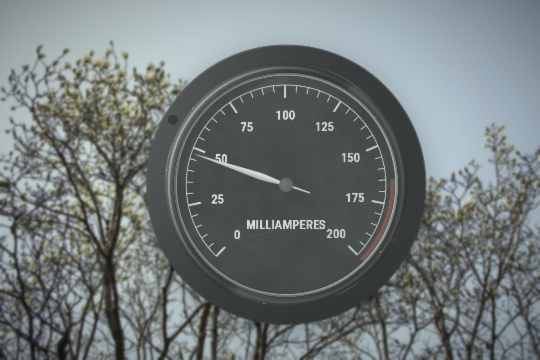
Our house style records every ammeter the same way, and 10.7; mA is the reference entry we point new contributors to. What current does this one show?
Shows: 47.5; mA
